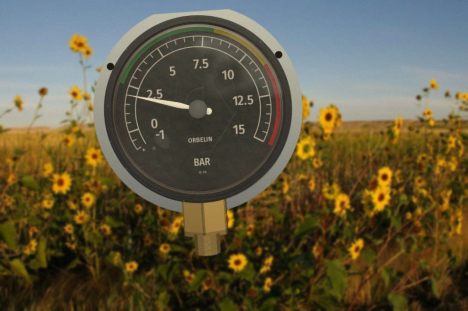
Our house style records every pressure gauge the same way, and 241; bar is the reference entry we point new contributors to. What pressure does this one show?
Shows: 2; bar
